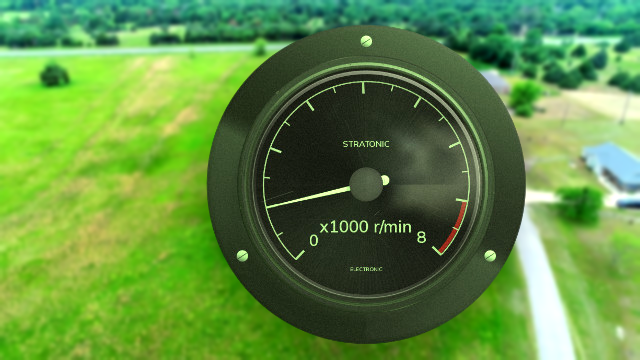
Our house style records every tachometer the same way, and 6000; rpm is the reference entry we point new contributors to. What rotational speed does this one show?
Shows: 1000; rpm
